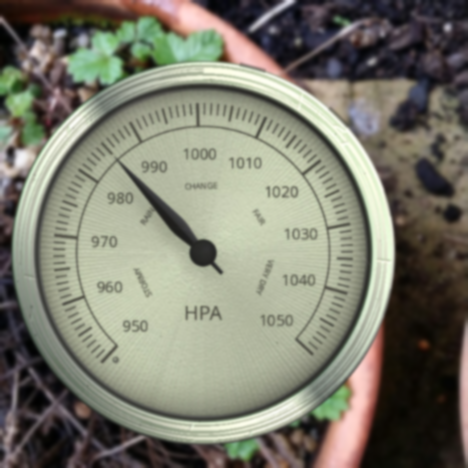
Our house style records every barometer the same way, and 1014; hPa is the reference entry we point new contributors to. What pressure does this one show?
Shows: 985; hPa
